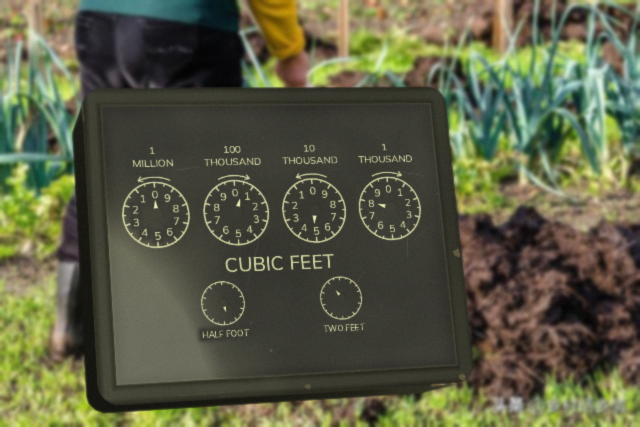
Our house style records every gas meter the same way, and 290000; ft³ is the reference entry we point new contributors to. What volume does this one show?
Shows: 4800; ft³
